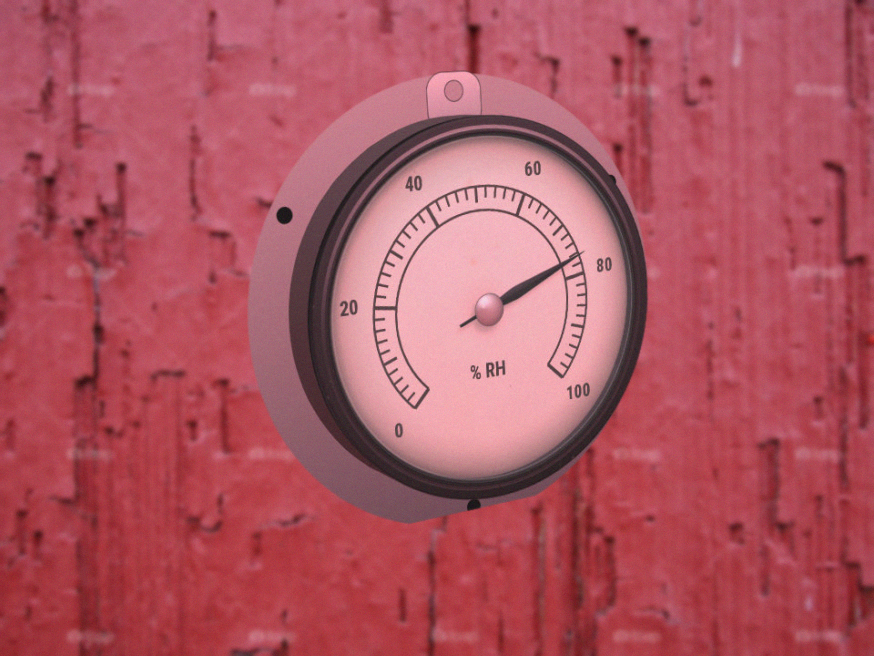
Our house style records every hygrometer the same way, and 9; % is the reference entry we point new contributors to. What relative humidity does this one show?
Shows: 76; %
